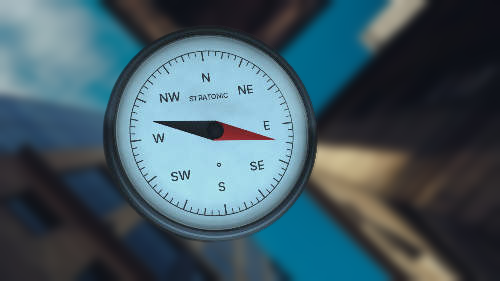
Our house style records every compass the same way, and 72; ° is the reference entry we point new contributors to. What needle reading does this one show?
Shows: 105; °
